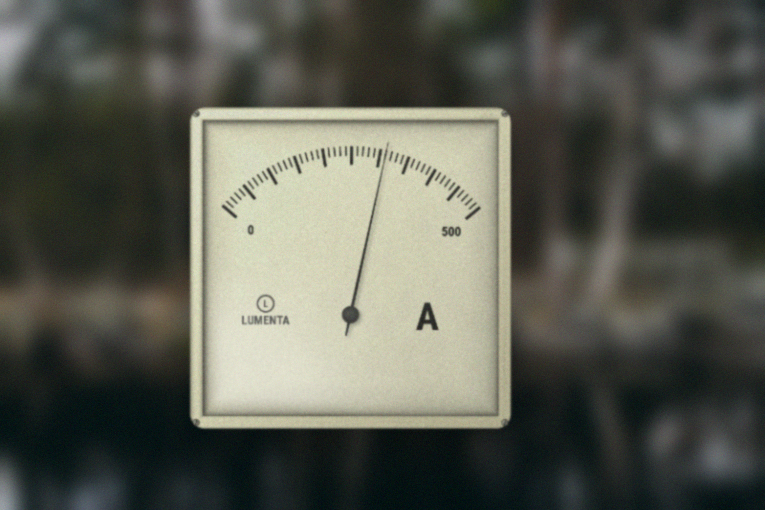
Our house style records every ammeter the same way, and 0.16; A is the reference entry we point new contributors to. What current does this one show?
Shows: 310; A
